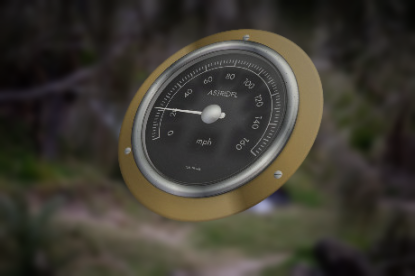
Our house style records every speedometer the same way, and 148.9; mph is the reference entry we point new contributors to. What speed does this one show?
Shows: 20; mph
